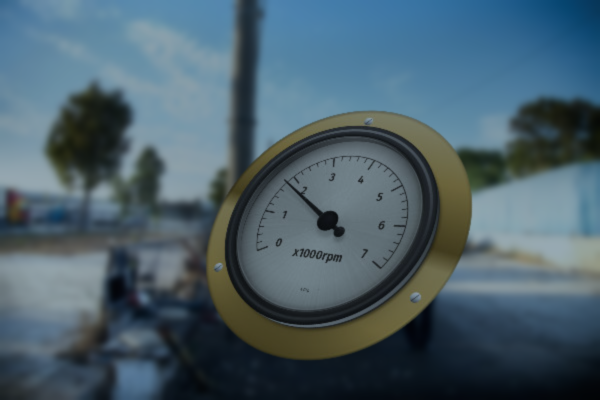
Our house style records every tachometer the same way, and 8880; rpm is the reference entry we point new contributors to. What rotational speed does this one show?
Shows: 1800; rpm
